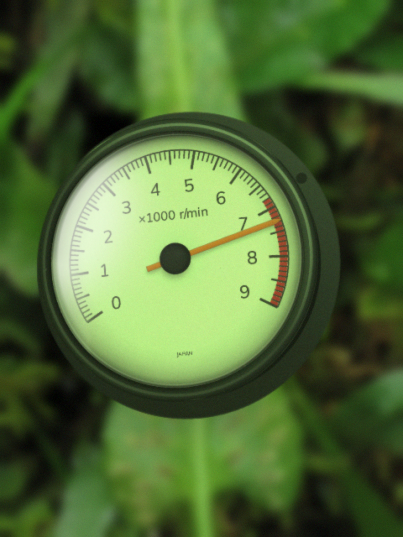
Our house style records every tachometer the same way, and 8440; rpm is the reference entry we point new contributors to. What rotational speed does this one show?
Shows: 7300; rpm
